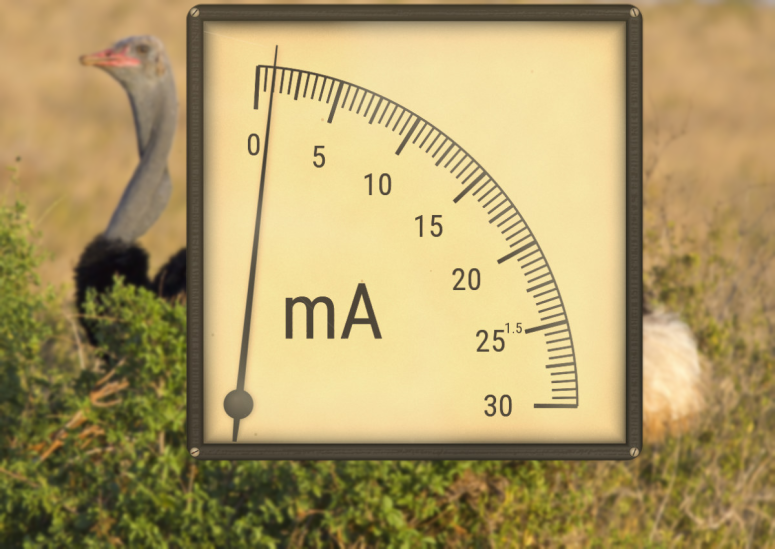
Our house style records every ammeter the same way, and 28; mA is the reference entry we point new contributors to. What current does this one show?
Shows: 1; mA
